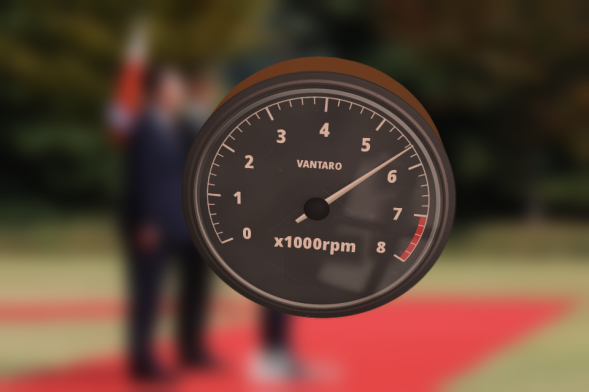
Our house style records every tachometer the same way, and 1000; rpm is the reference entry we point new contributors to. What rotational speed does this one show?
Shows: 5600; rpm
